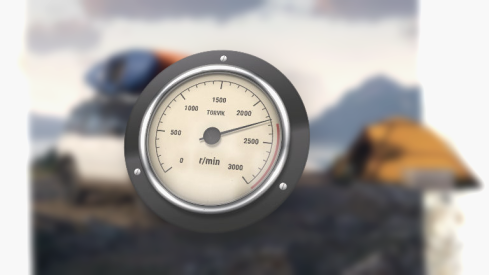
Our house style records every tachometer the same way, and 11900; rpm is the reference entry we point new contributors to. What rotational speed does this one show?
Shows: 2250; rpm
